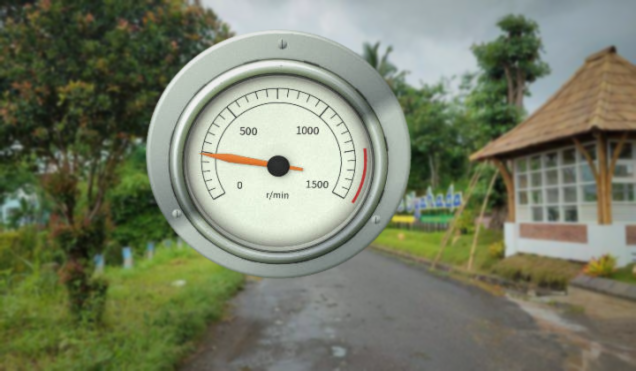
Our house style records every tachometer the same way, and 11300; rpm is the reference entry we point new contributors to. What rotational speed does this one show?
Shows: 250; rpm
